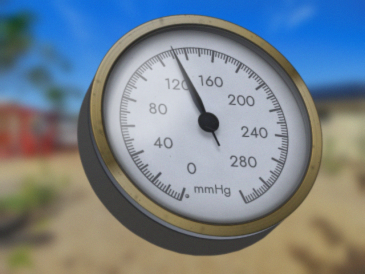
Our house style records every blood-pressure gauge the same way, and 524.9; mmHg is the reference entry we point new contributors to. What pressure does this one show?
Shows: 130; mmHg
